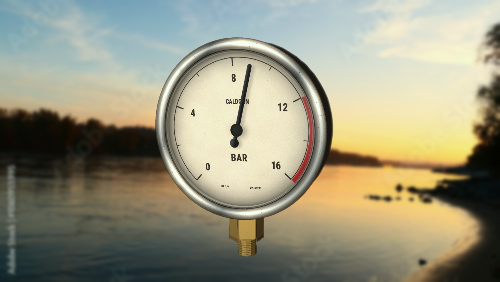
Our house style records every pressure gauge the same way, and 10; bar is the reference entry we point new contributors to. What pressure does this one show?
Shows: 9; bar
